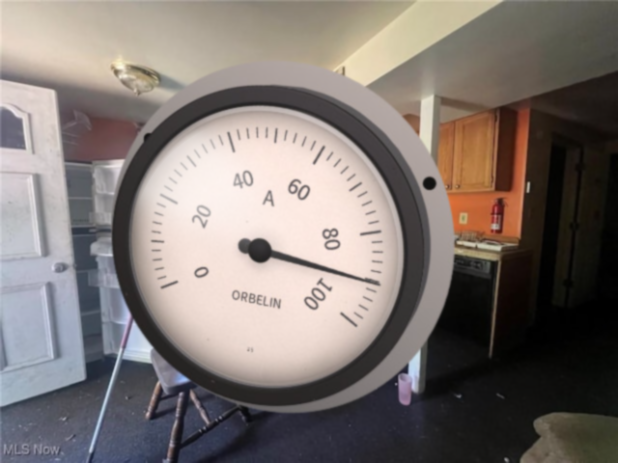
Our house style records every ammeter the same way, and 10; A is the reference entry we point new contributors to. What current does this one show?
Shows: 90; A
